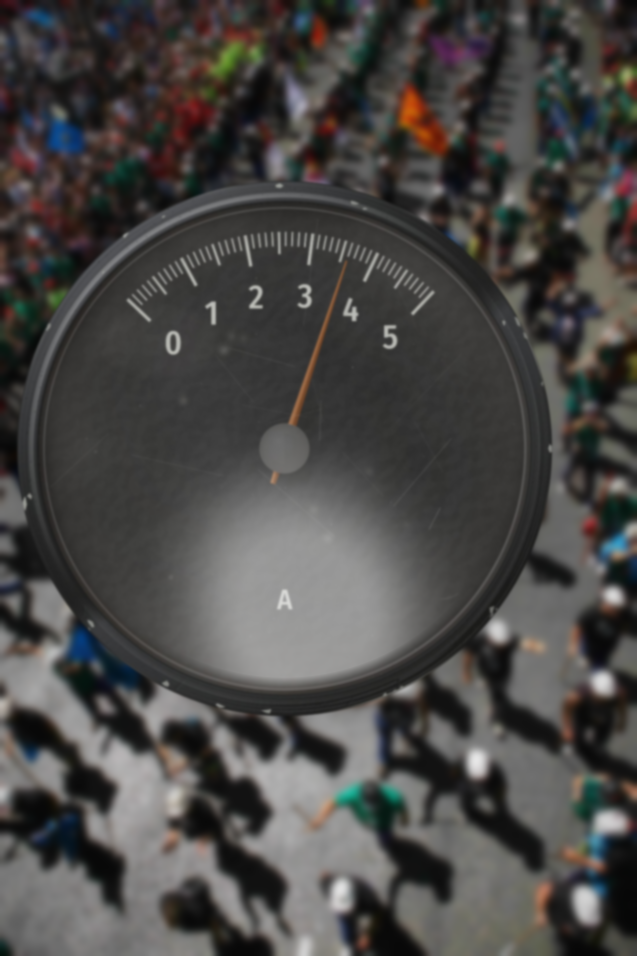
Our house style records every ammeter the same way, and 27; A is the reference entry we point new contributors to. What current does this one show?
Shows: 3.6; A
